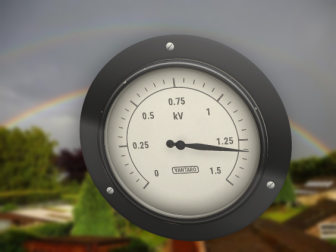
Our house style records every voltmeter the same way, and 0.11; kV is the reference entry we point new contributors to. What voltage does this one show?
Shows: 1.3; kV
